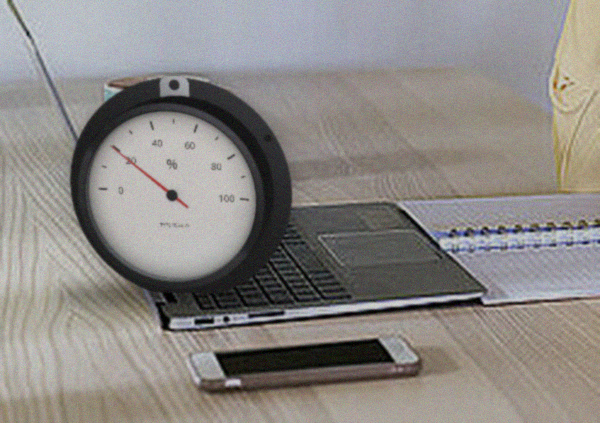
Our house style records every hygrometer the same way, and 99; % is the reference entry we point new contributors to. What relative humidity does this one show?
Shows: 20; %
